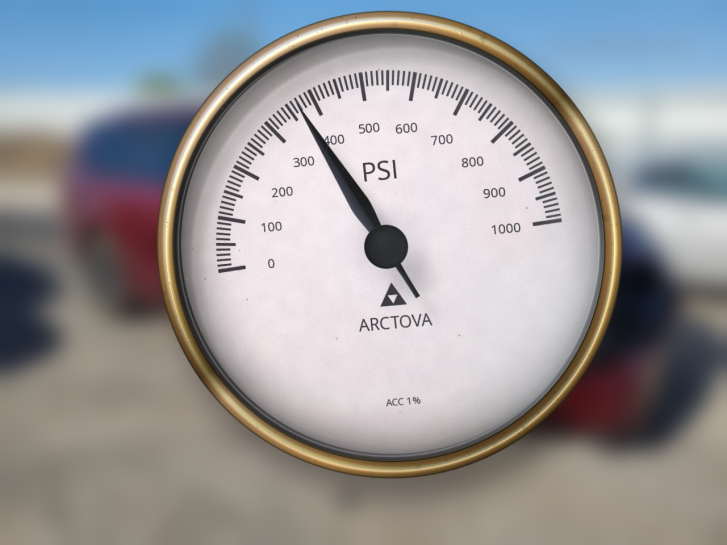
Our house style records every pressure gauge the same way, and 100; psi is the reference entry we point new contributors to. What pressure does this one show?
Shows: 370; psi
